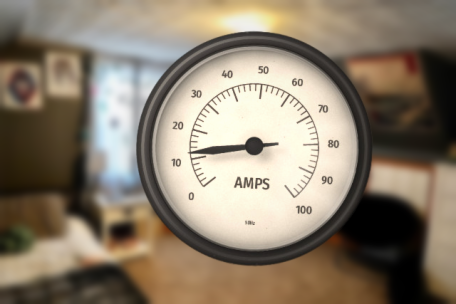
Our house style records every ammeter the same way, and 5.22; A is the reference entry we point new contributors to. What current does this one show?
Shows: 12; A
